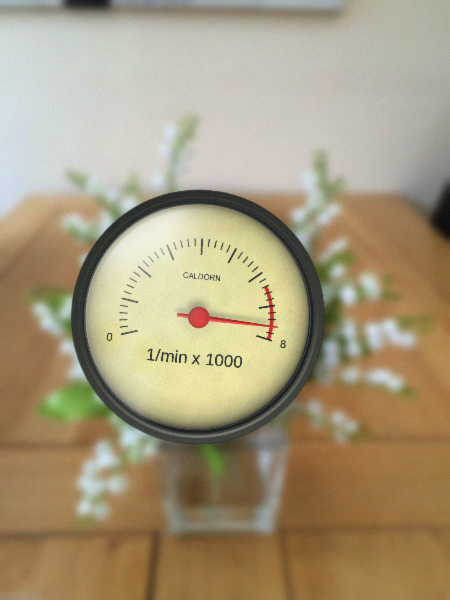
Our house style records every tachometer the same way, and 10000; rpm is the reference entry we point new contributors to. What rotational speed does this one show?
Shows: 7600; rpm
